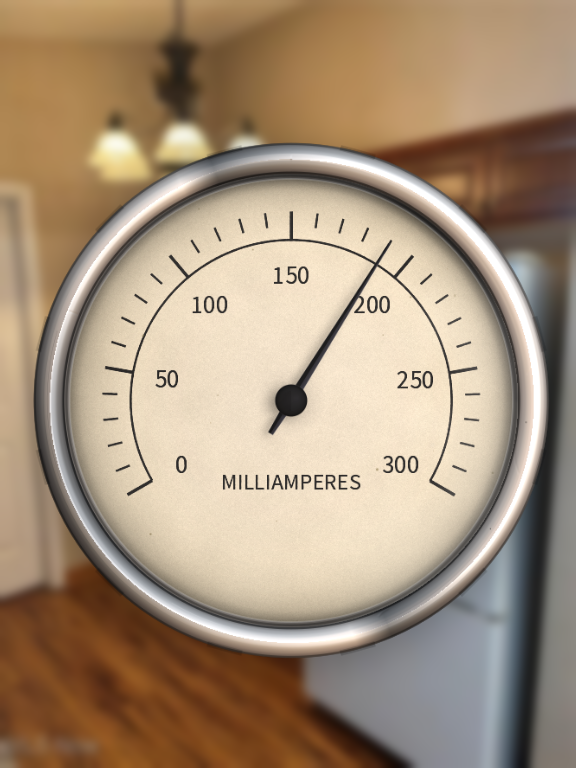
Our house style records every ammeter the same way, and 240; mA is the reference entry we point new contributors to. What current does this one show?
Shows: 190; mA
